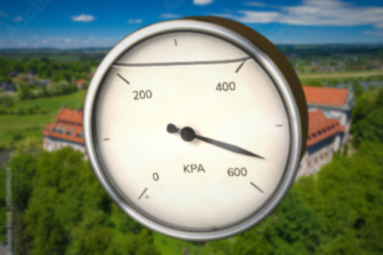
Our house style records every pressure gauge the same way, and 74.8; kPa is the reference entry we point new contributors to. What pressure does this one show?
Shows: 550; kPa
